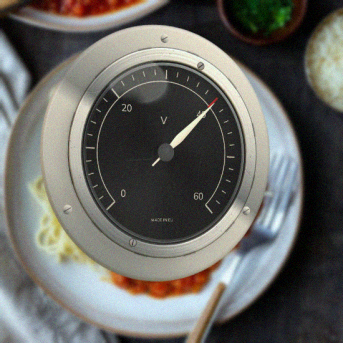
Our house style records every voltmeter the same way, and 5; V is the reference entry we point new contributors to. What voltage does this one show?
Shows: 40; V
